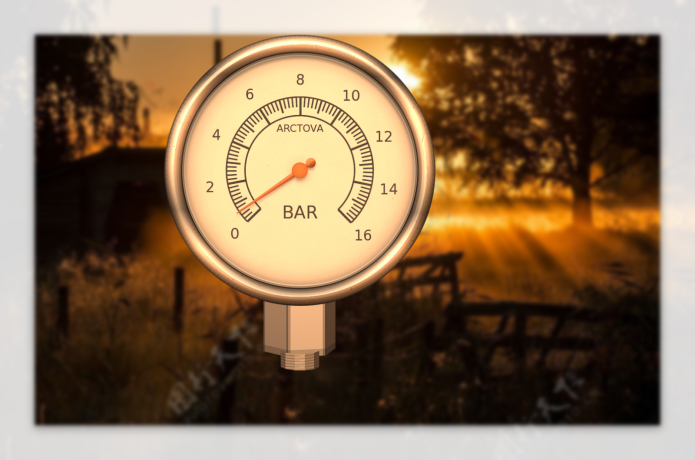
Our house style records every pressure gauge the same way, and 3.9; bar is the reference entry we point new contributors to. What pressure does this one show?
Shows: 0.6; bar
